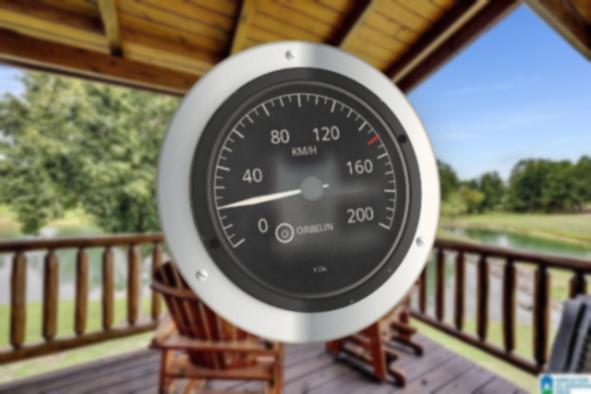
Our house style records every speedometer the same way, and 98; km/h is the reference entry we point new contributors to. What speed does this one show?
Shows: 20; km/h
